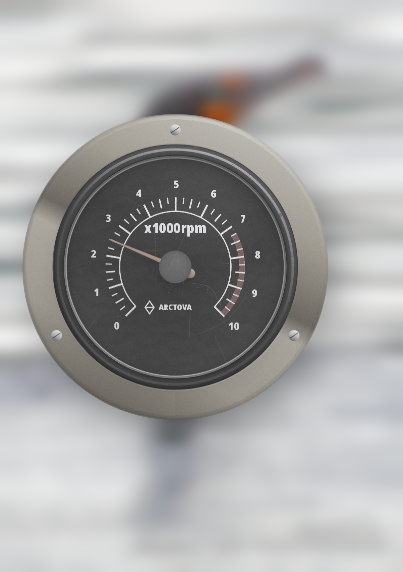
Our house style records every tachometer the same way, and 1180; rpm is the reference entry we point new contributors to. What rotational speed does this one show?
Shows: 2500; rpm
